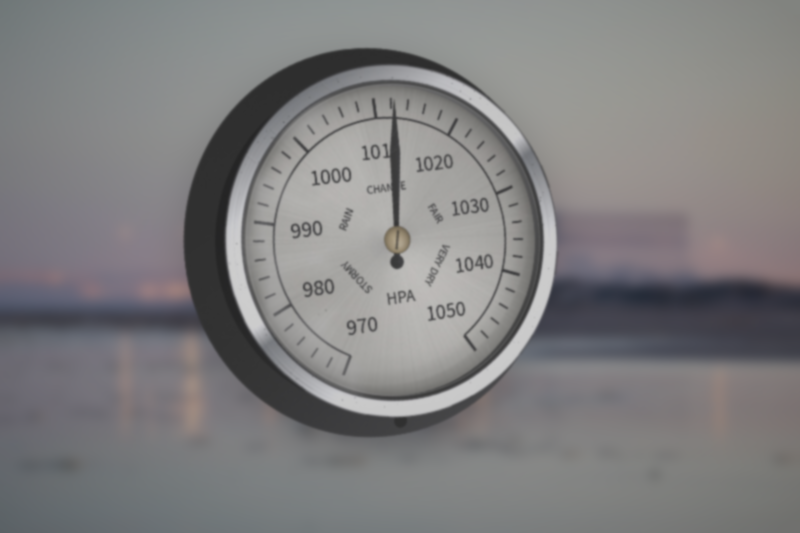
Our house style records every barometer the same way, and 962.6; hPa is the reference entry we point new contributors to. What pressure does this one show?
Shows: 1012; hPa
